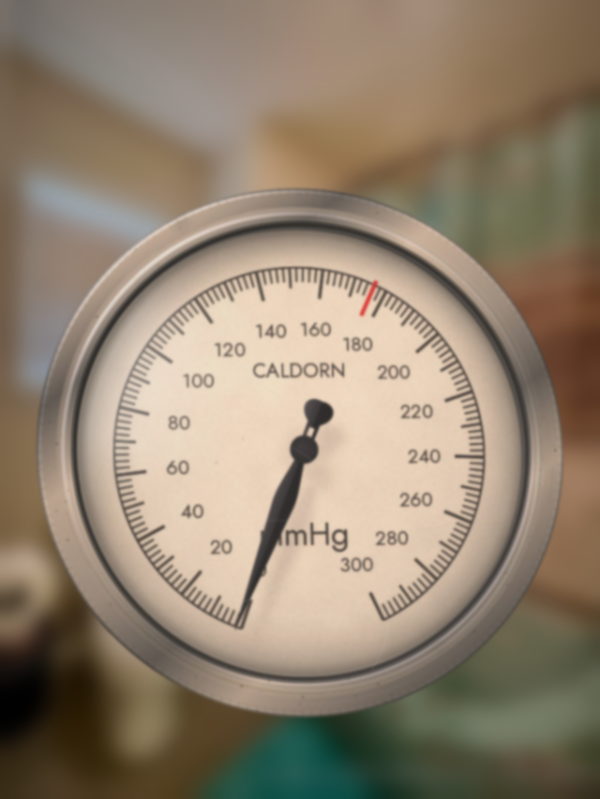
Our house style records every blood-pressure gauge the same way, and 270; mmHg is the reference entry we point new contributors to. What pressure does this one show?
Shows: 2; mmHg
